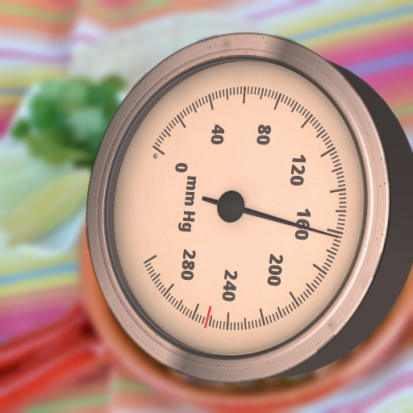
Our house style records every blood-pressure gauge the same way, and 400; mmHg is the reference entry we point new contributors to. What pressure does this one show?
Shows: 162; mmHg
